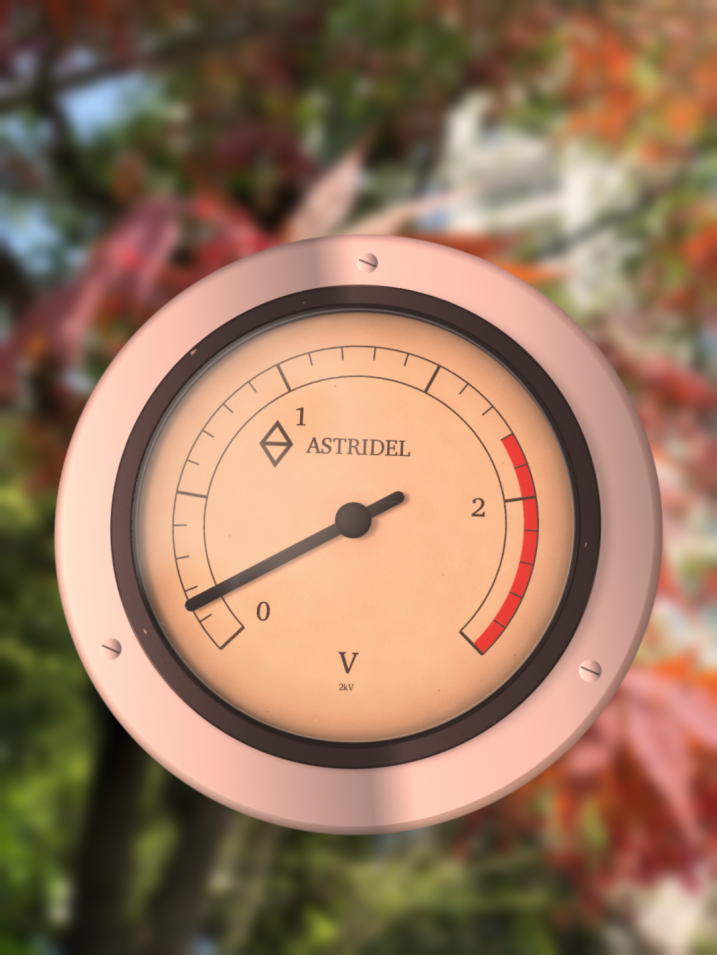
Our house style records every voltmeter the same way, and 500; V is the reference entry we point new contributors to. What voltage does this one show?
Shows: 0.15; V
